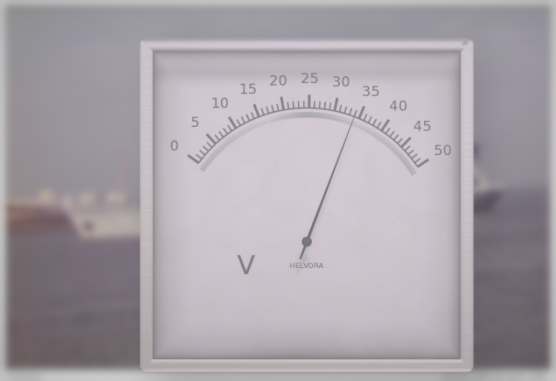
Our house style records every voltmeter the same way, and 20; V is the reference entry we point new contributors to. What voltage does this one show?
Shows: 34; V
